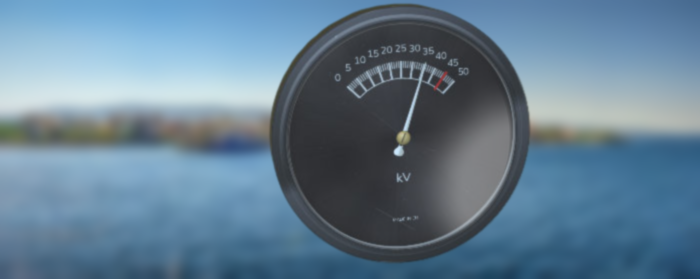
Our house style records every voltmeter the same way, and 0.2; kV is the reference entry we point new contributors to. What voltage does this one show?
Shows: 35; kV
